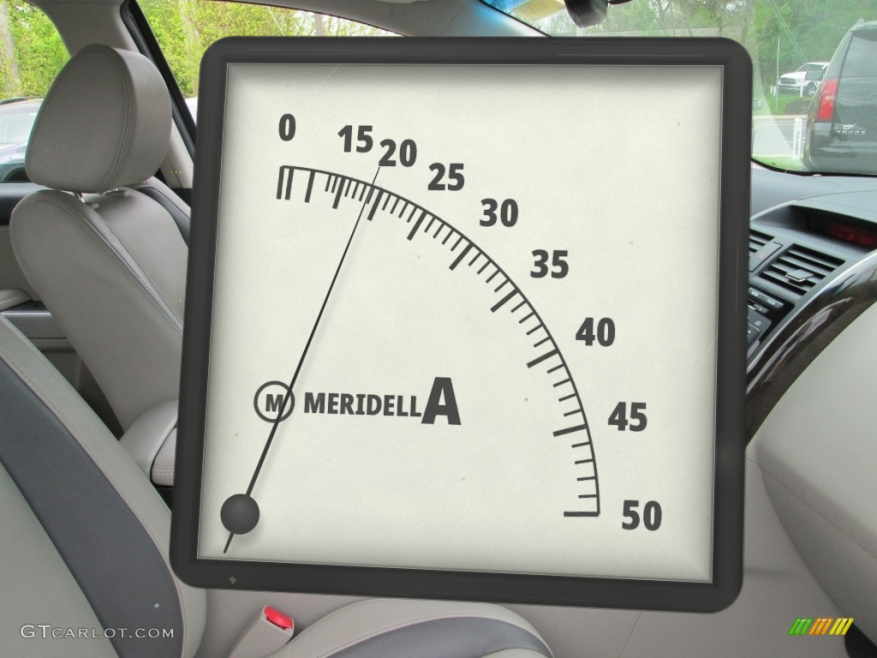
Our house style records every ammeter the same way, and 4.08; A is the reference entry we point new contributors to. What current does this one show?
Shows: 19; A
